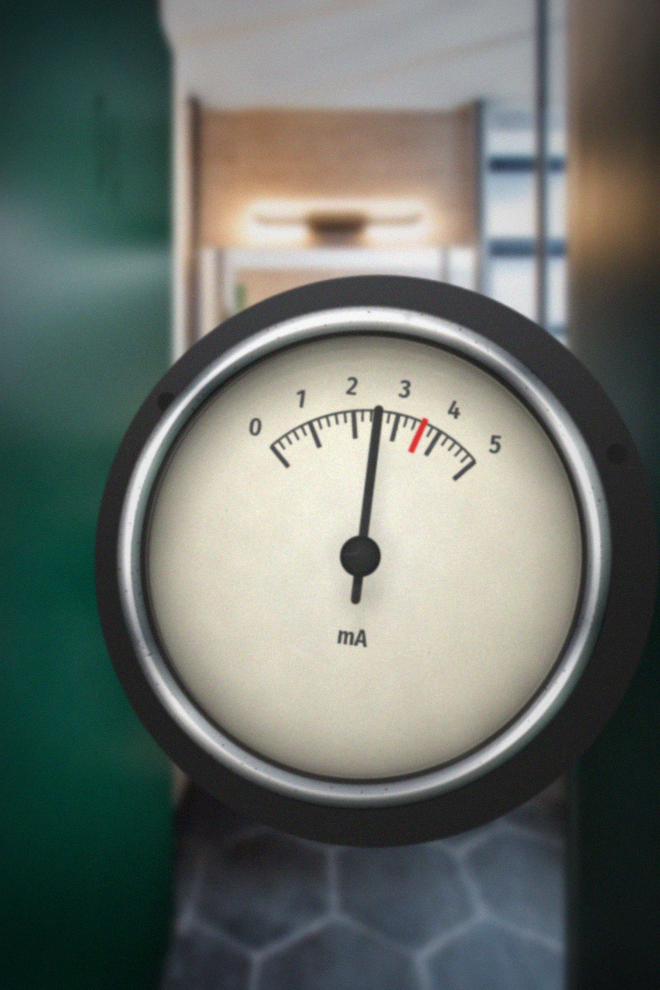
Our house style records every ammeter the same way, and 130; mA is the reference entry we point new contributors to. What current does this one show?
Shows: 2.6; mA
